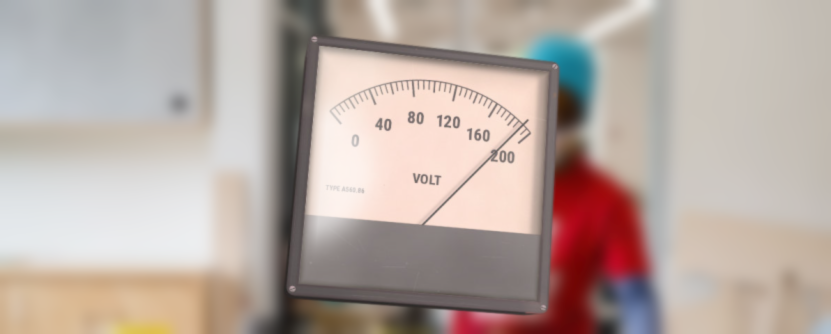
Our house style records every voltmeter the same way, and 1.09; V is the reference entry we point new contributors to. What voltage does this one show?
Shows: 190; V
